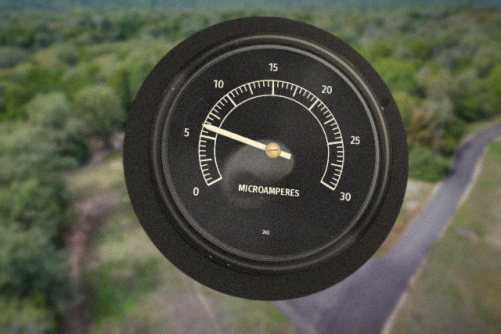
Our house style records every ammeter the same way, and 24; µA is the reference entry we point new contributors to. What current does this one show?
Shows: 6; µA
